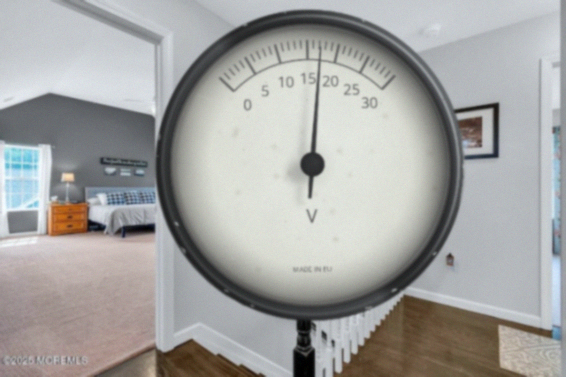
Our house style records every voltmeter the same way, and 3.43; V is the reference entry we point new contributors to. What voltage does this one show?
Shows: 17; V
